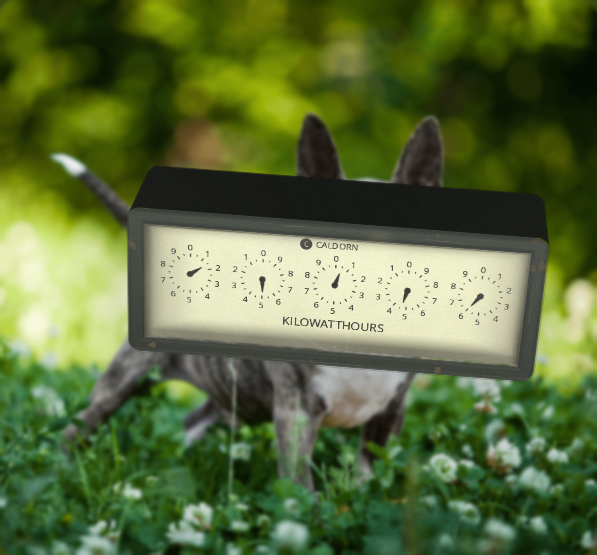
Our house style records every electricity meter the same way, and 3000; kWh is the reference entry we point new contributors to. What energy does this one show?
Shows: 15046; kWh
